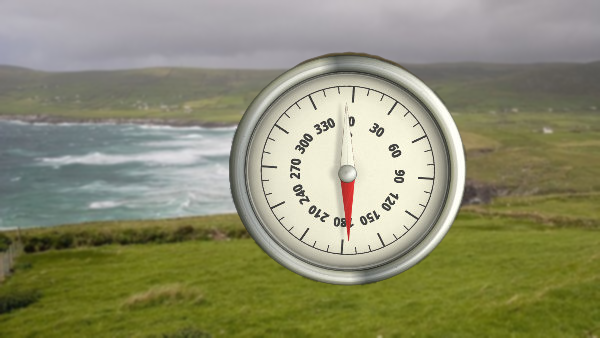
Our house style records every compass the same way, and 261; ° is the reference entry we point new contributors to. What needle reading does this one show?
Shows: 175; °
